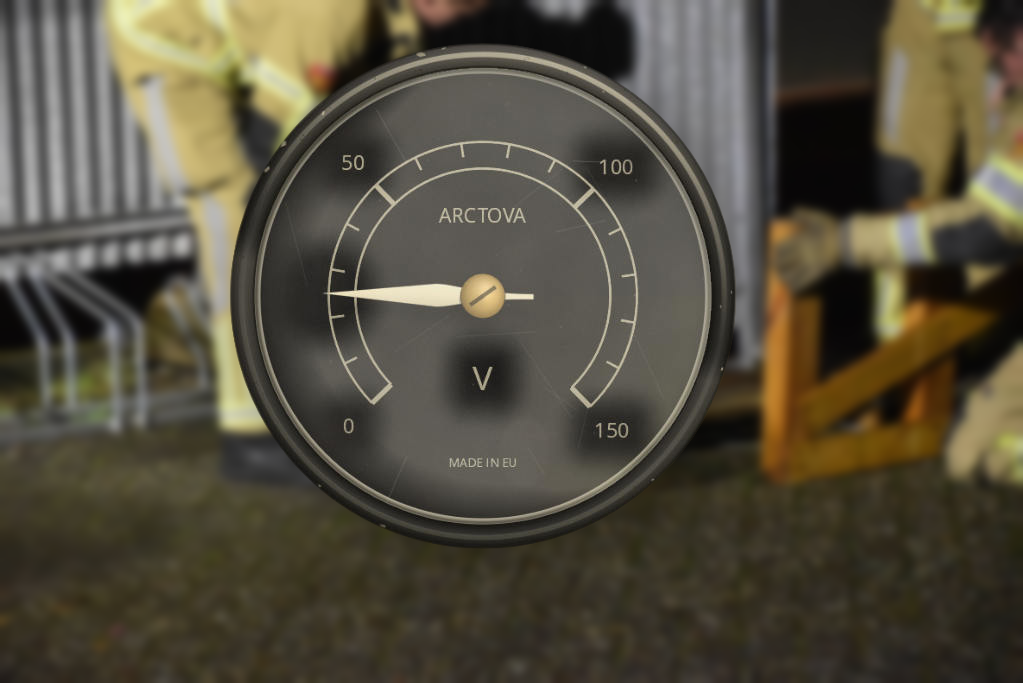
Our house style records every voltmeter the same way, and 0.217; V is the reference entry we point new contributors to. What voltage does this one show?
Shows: 25; V
